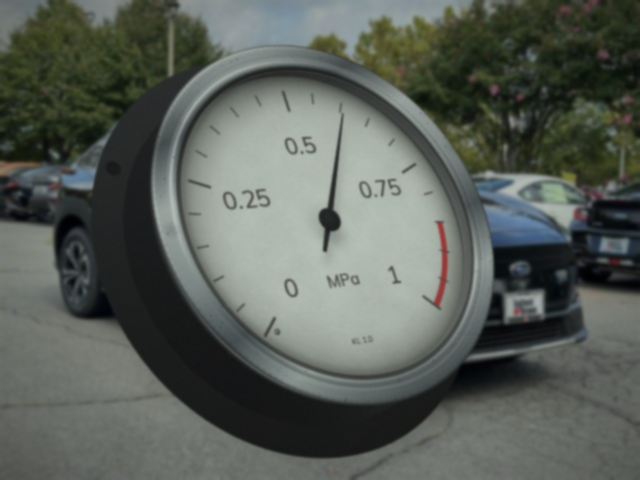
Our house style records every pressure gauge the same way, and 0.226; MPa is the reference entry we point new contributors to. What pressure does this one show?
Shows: 0.6; MPa
